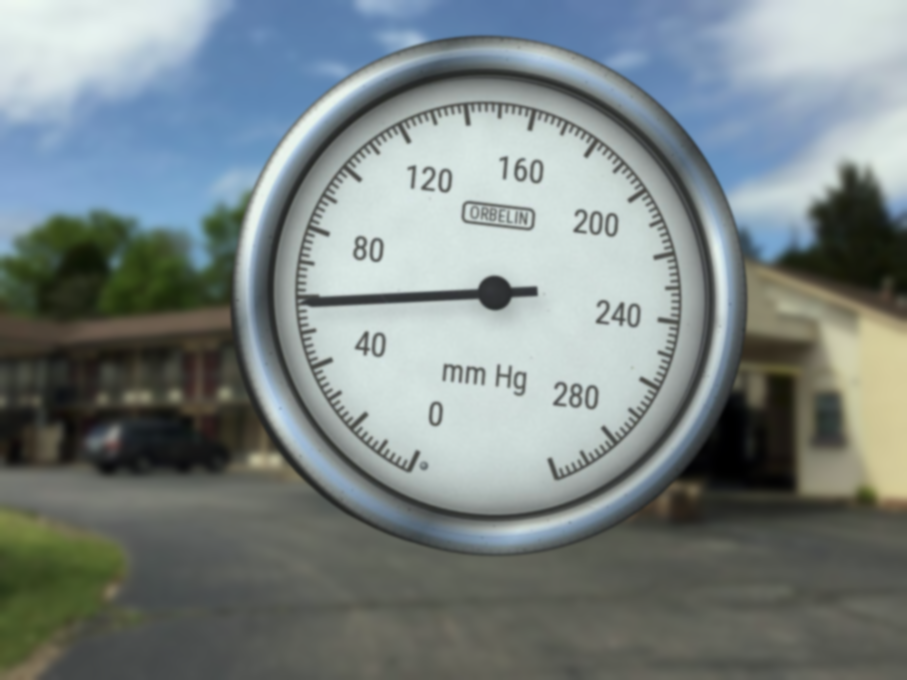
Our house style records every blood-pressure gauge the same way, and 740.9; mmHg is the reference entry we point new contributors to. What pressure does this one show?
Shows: 58; mmHg
